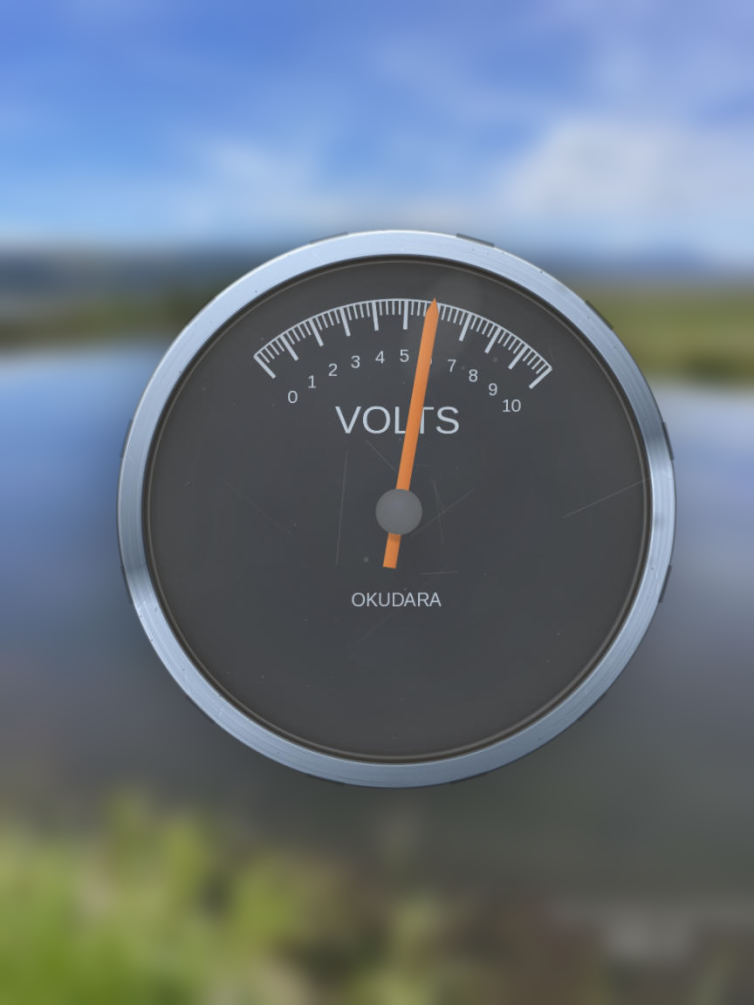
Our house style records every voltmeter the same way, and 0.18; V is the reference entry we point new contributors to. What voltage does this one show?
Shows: 5.8; V
